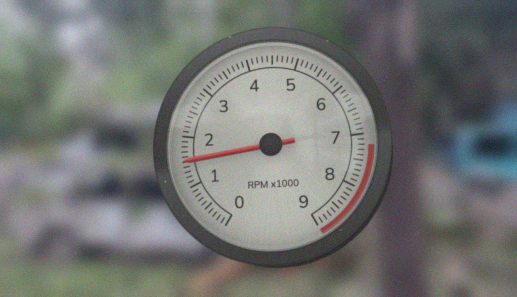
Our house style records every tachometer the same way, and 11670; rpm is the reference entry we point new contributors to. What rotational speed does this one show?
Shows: 1500; rpm
